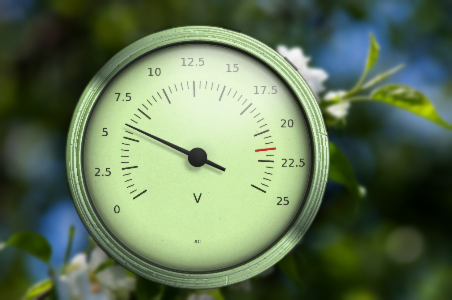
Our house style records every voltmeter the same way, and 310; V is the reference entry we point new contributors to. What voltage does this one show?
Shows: 6; V
